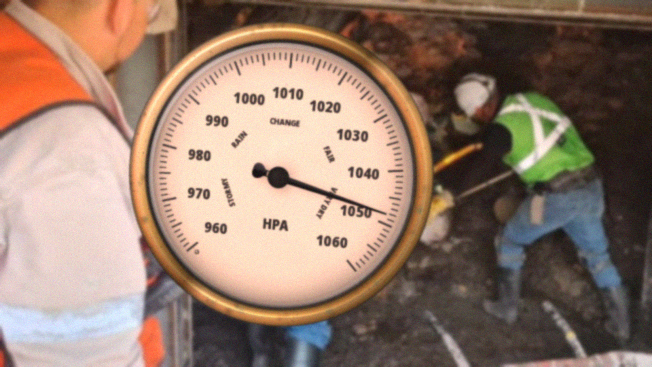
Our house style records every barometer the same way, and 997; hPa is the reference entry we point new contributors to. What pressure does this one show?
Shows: 1048; hPa
